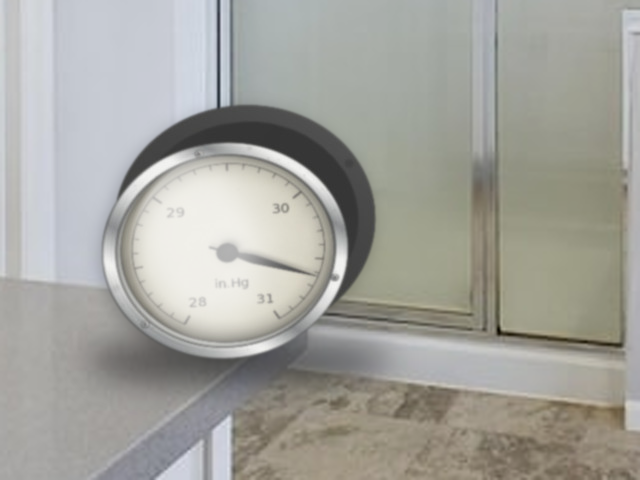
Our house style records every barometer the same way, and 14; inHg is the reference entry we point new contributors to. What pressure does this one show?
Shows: 30.6; inHg
